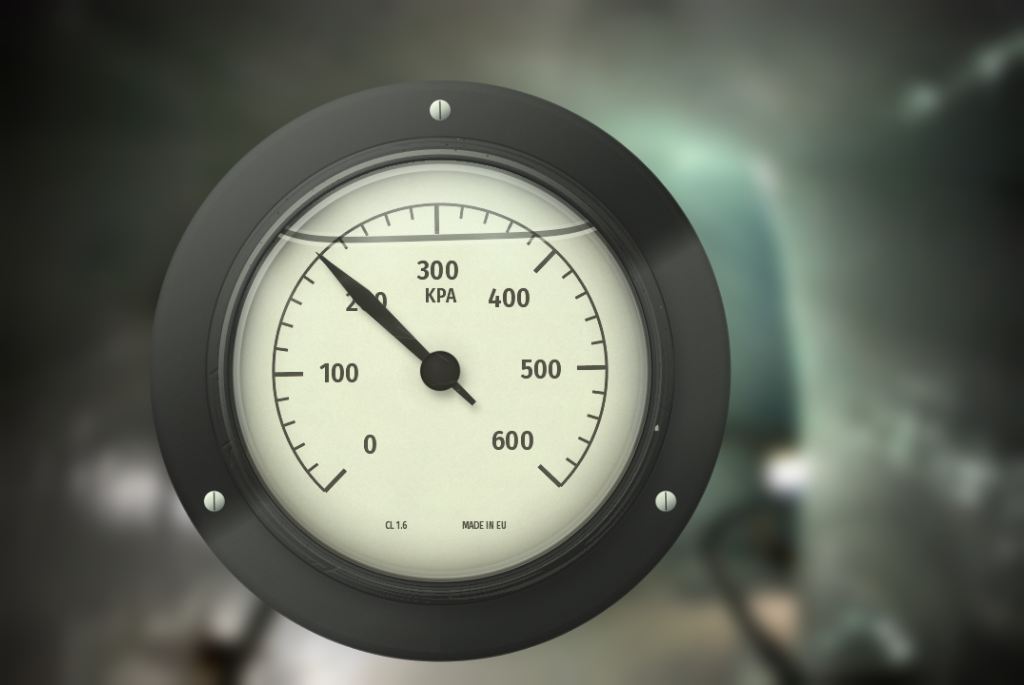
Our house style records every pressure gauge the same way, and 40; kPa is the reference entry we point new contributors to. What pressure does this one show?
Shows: 200; kPa
